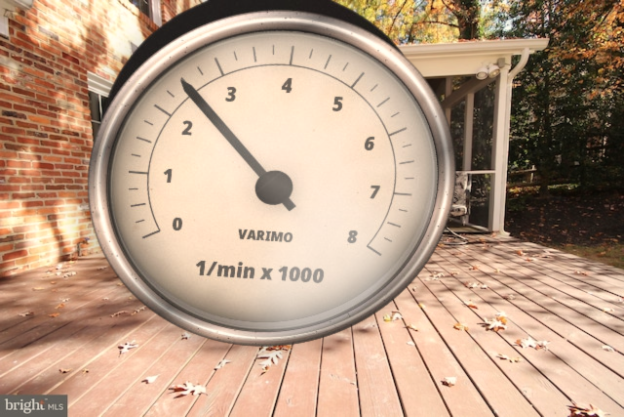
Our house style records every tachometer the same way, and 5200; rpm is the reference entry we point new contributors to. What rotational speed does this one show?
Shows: 2500; rpm
